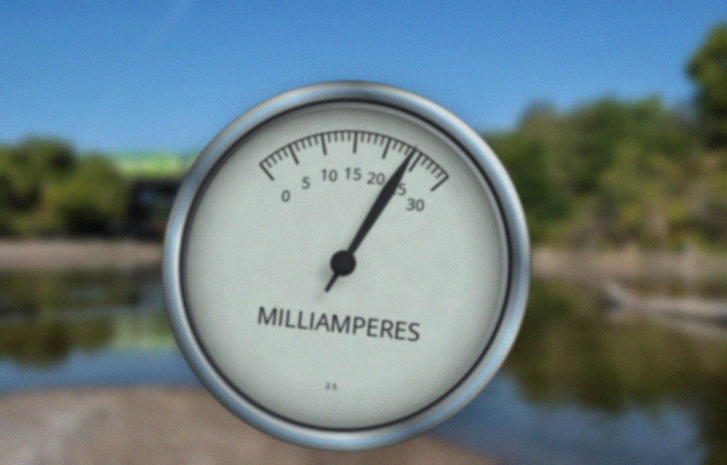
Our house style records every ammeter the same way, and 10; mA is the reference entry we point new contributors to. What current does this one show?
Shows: 24; mA
